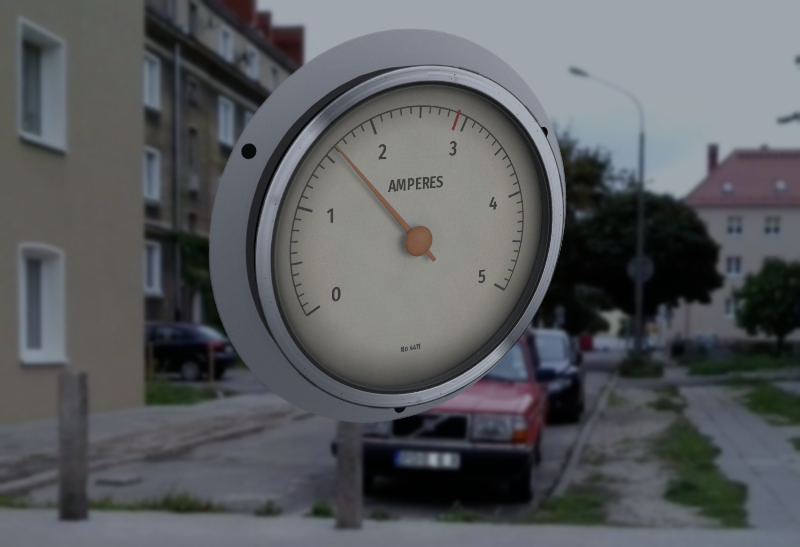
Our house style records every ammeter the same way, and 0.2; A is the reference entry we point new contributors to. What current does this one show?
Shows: 1.6; A
